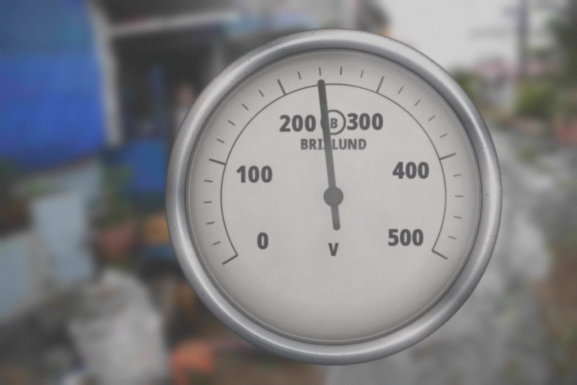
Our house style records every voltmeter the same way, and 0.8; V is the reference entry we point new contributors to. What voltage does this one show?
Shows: 240; V
